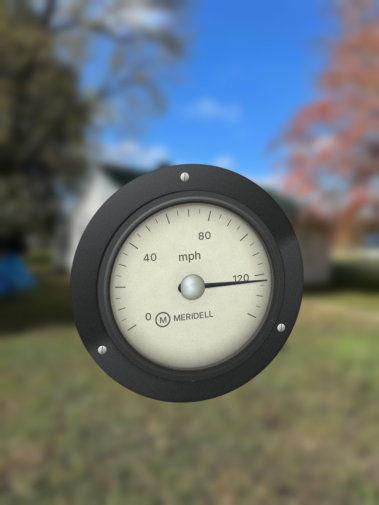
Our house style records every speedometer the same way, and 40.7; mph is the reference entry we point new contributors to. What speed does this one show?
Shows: 122.5; mph
